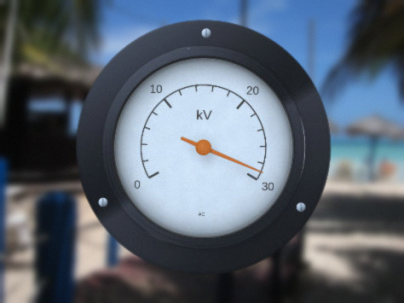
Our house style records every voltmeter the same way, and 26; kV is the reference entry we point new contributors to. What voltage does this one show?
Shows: 29; kV
